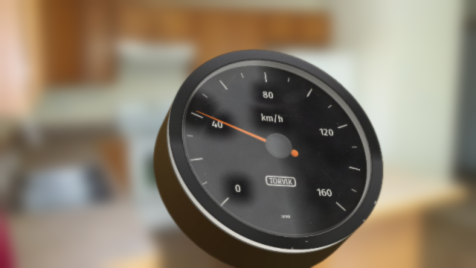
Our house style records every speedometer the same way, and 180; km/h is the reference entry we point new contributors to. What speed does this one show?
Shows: 40; km/h
